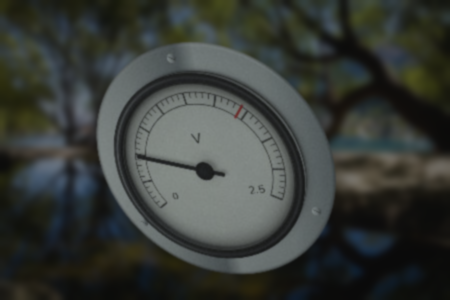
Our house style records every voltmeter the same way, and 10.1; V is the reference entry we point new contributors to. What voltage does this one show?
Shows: 0.5; V
